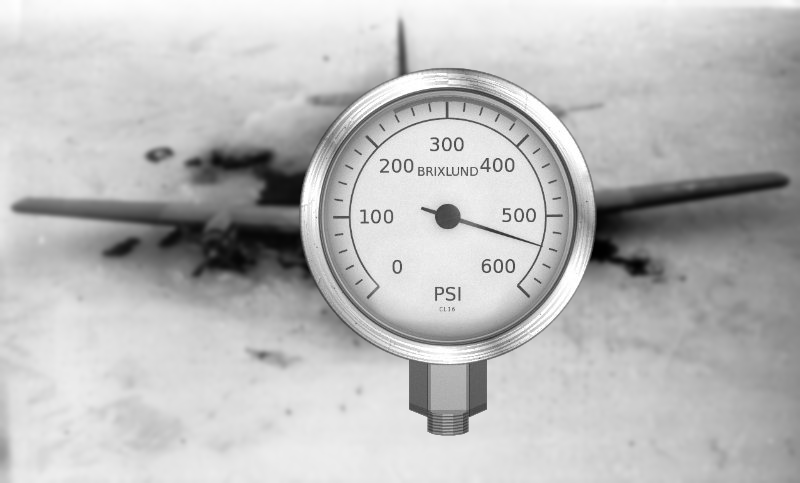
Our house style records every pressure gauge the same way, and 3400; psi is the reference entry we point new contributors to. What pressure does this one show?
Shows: 540; psi
